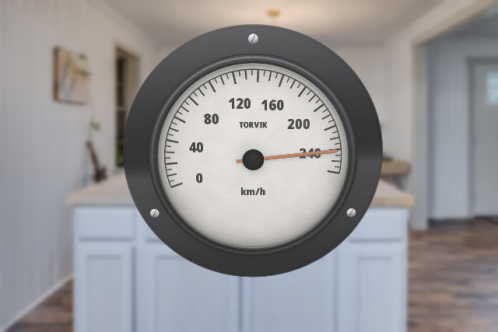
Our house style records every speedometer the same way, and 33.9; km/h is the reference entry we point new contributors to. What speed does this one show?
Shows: 240; km/h
